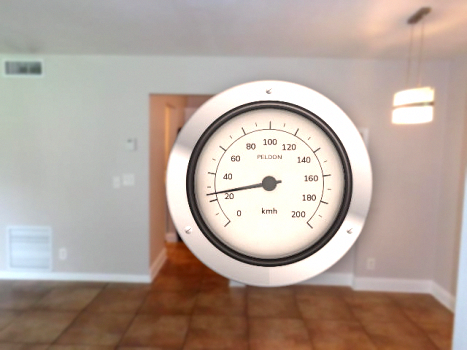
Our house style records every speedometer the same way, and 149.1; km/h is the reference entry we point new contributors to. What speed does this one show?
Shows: 25; km/h
